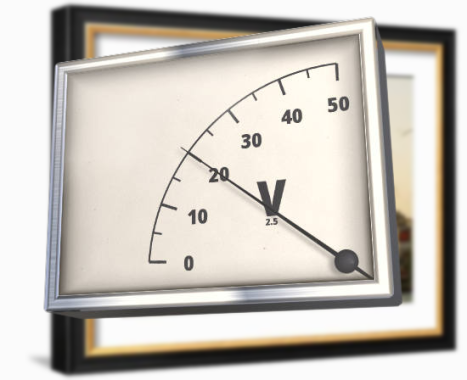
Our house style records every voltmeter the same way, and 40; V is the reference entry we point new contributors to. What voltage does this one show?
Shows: 20; V
